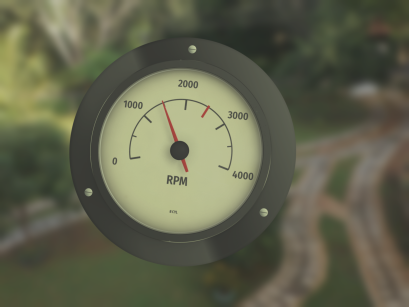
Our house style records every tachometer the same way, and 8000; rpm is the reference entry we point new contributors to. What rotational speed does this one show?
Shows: 1500; rpm
